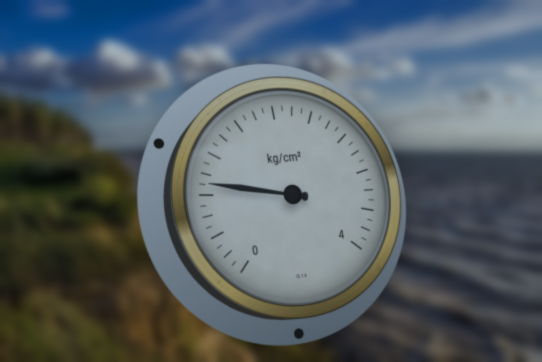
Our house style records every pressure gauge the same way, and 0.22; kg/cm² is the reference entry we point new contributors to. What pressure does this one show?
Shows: 0.9; kg/cm²
